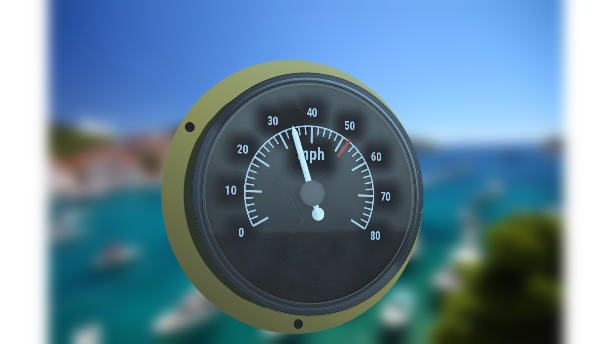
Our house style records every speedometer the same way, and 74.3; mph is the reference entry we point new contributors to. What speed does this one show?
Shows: 34; mph
